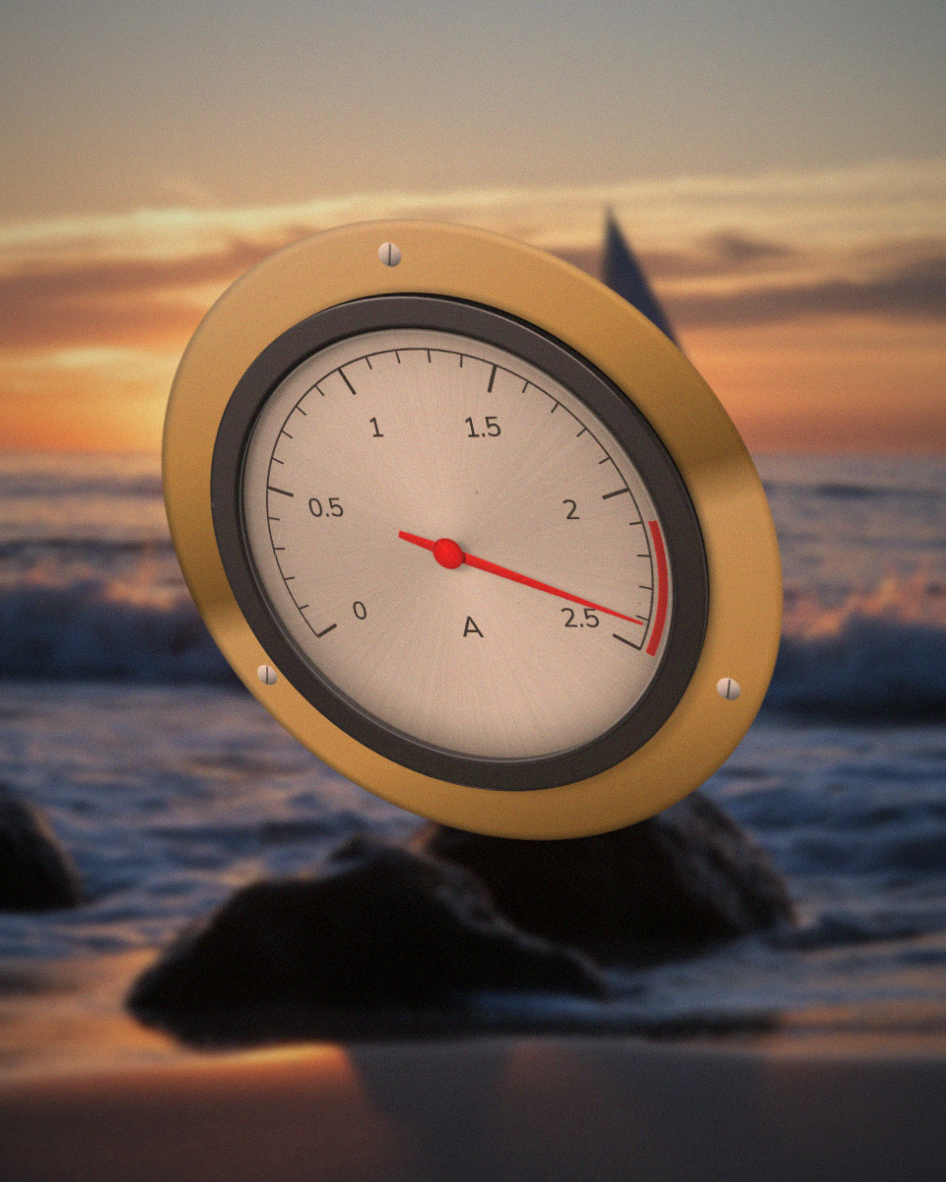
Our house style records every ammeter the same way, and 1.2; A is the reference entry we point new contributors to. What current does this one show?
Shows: 2.4; A
